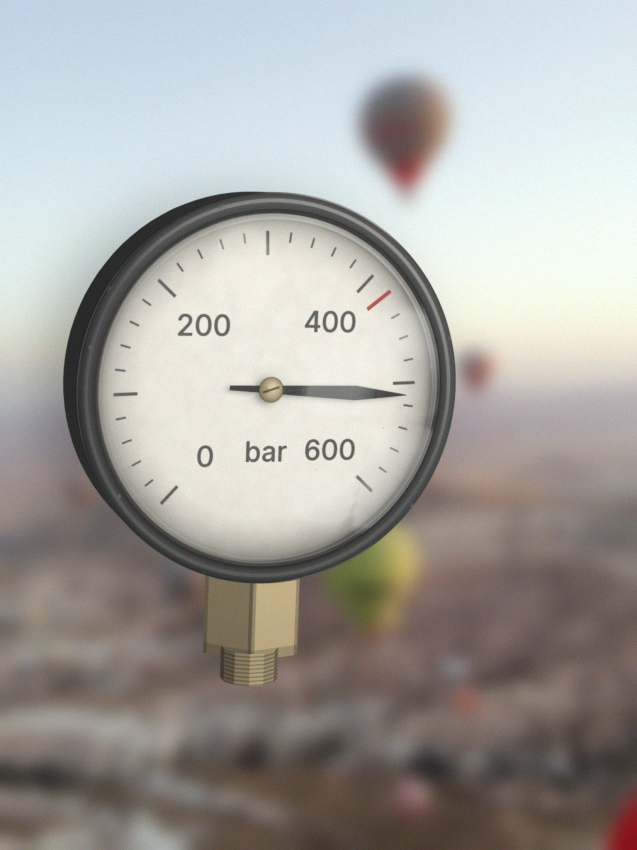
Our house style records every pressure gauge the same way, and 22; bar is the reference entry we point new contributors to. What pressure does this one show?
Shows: 510; bar
